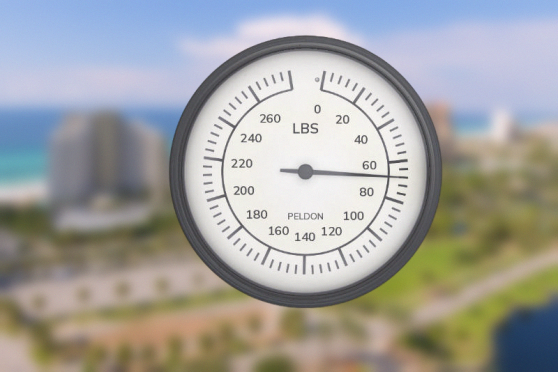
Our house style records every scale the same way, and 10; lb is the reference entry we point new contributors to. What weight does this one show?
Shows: 68; lb
